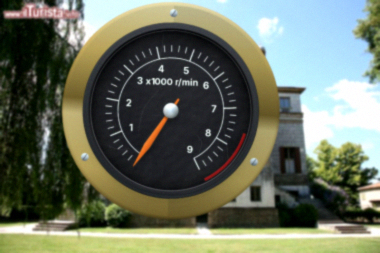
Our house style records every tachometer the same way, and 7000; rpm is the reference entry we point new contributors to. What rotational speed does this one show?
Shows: 0; rpm
